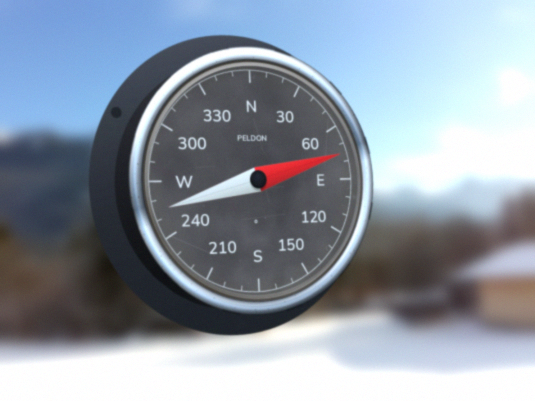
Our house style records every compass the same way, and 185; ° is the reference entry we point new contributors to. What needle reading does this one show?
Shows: 75; °
